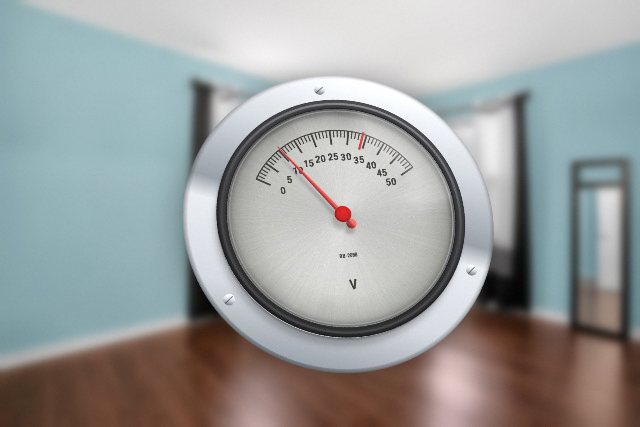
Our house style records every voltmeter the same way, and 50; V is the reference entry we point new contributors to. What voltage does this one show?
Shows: 10; V
